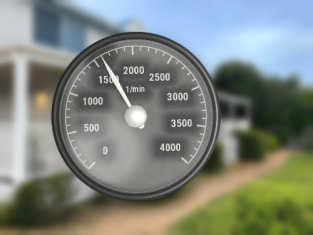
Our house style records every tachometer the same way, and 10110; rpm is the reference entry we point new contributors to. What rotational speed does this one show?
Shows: 1600; rpm
